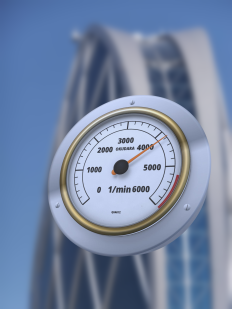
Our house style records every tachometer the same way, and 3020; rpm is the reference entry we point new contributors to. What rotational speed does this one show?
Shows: 4200; rpm
